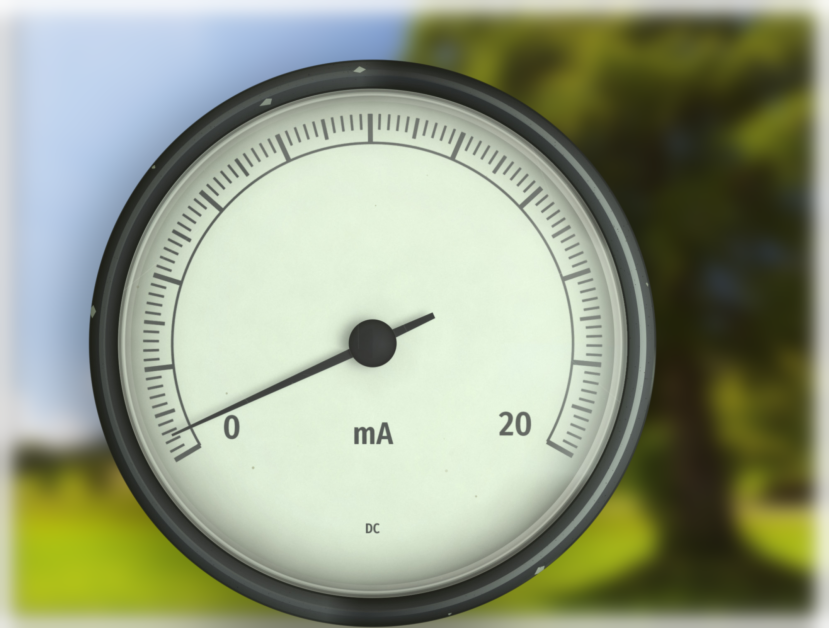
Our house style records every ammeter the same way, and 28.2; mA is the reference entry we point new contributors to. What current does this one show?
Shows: 0.5; mA
